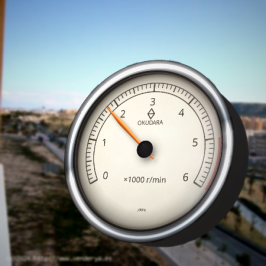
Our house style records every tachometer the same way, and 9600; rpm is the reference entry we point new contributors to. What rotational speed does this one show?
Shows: 1800; rpm
